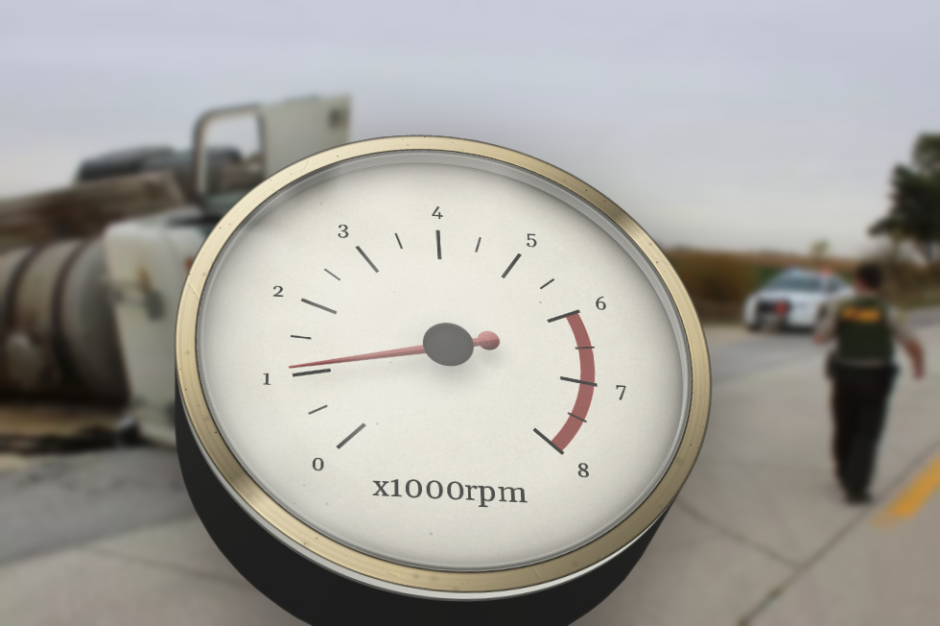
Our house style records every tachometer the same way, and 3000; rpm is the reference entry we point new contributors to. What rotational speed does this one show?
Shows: 1000; rpm
